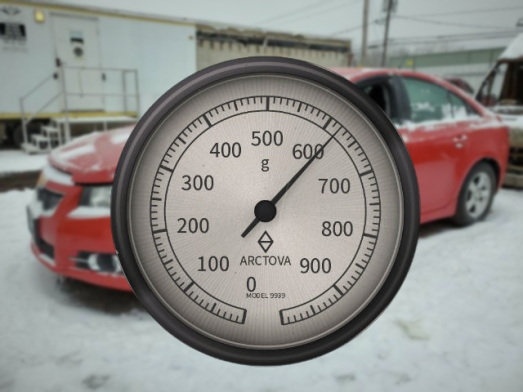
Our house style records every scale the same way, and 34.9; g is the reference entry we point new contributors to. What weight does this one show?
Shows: 620; g
